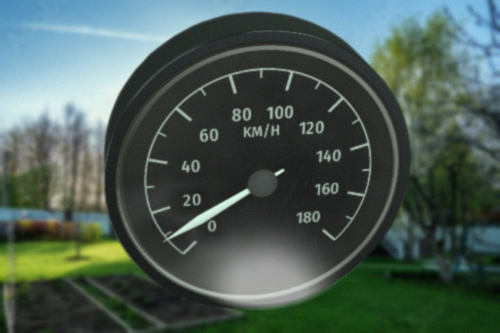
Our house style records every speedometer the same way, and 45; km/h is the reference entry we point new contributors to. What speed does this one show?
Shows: 10; km/h
